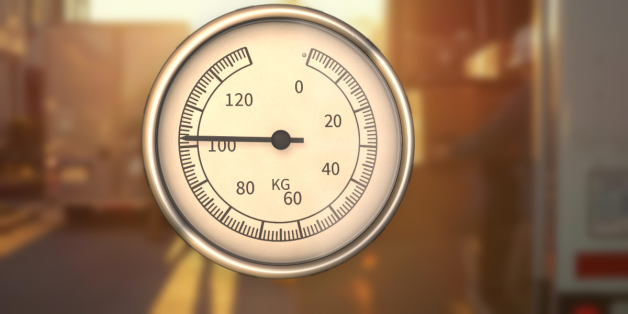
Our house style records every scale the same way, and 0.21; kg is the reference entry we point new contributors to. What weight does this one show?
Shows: 102; kg
